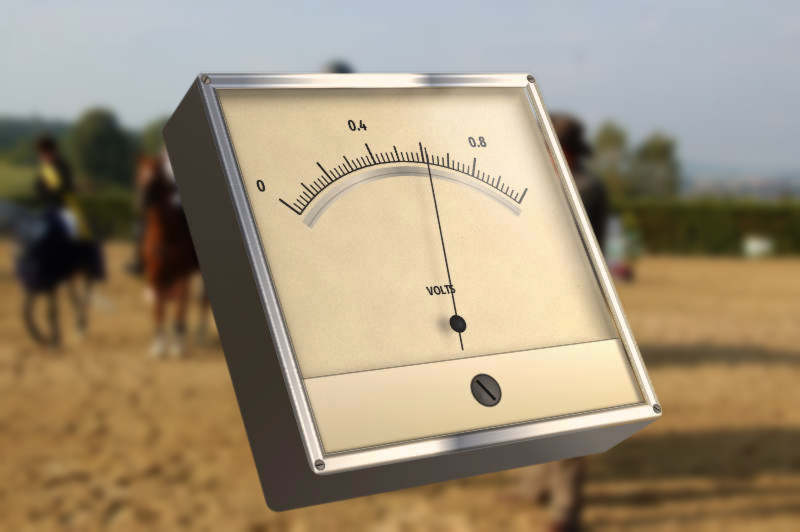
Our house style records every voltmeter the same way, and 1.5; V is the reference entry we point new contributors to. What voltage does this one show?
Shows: 0.6; V
